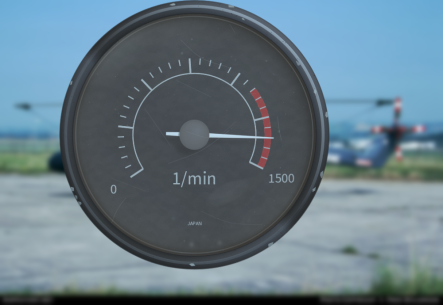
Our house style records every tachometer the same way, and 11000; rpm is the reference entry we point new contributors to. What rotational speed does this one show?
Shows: 1350; rpm
